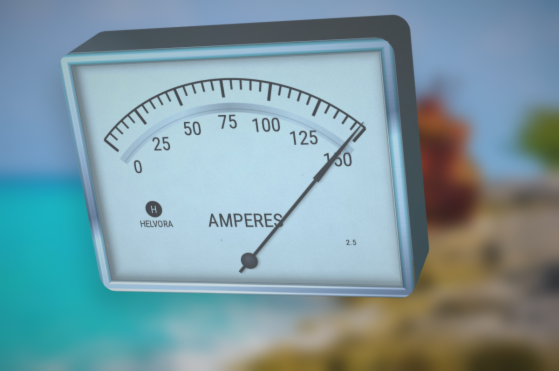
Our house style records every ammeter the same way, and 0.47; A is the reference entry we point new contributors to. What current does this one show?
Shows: 147.5; A
